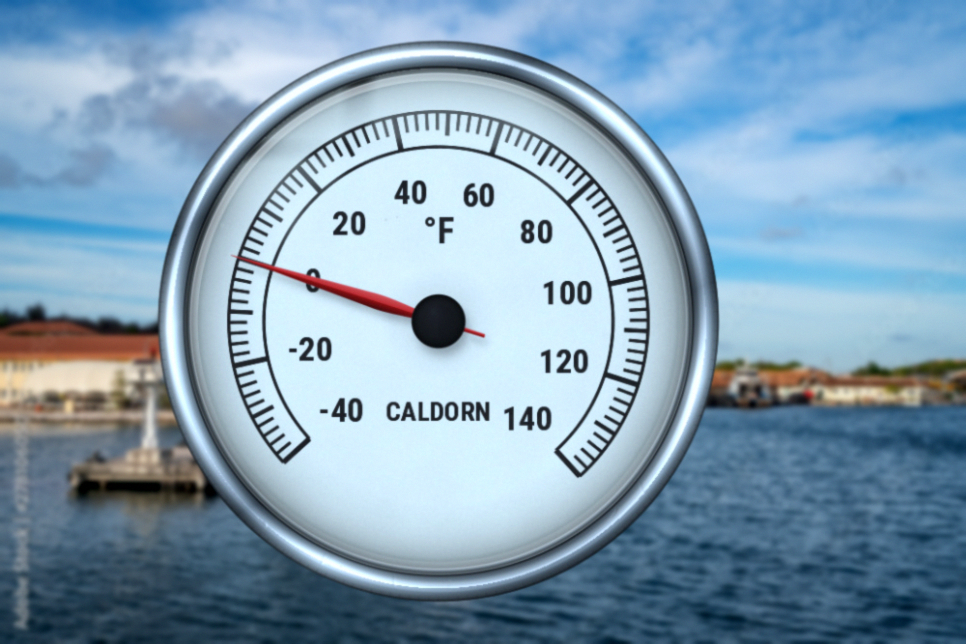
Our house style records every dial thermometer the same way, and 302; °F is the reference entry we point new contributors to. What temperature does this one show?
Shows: 0; °F
